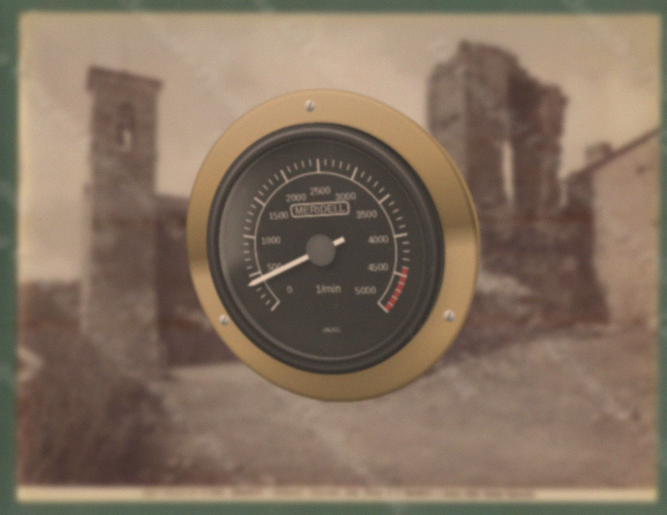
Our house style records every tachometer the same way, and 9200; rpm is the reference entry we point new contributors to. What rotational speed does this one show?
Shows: 400; rpm
